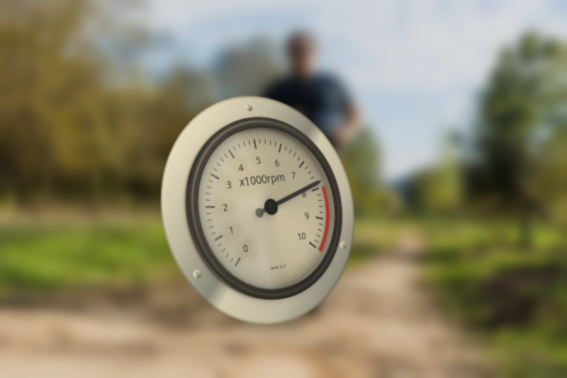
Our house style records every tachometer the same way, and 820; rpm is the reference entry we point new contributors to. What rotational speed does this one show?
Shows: 7800; rpm
